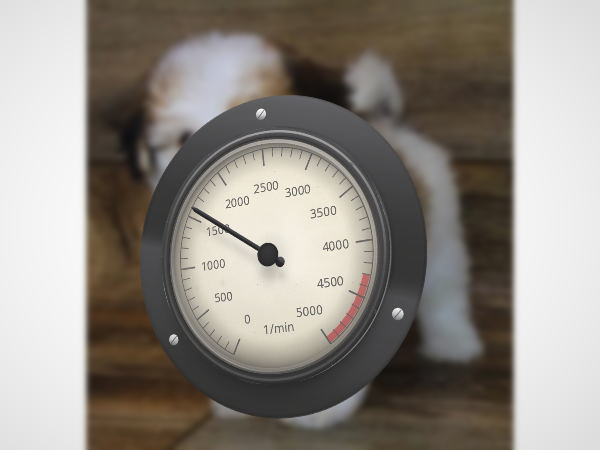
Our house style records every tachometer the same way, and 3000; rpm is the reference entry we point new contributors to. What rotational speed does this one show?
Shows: 1600; rpm
